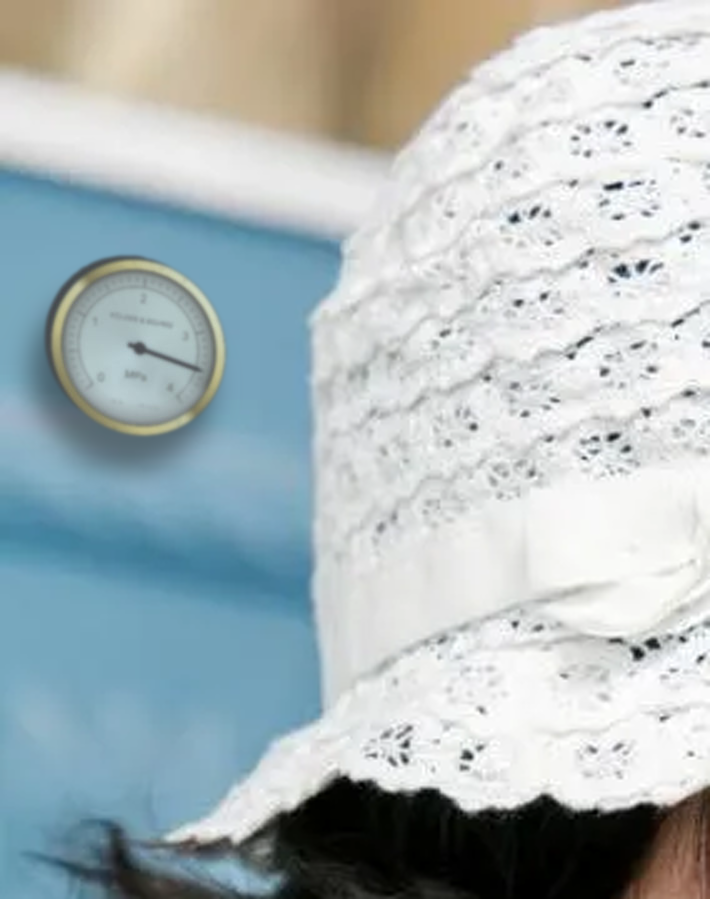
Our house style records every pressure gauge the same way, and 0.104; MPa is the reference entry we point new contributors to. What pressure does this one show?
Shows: 3.5; MPa
